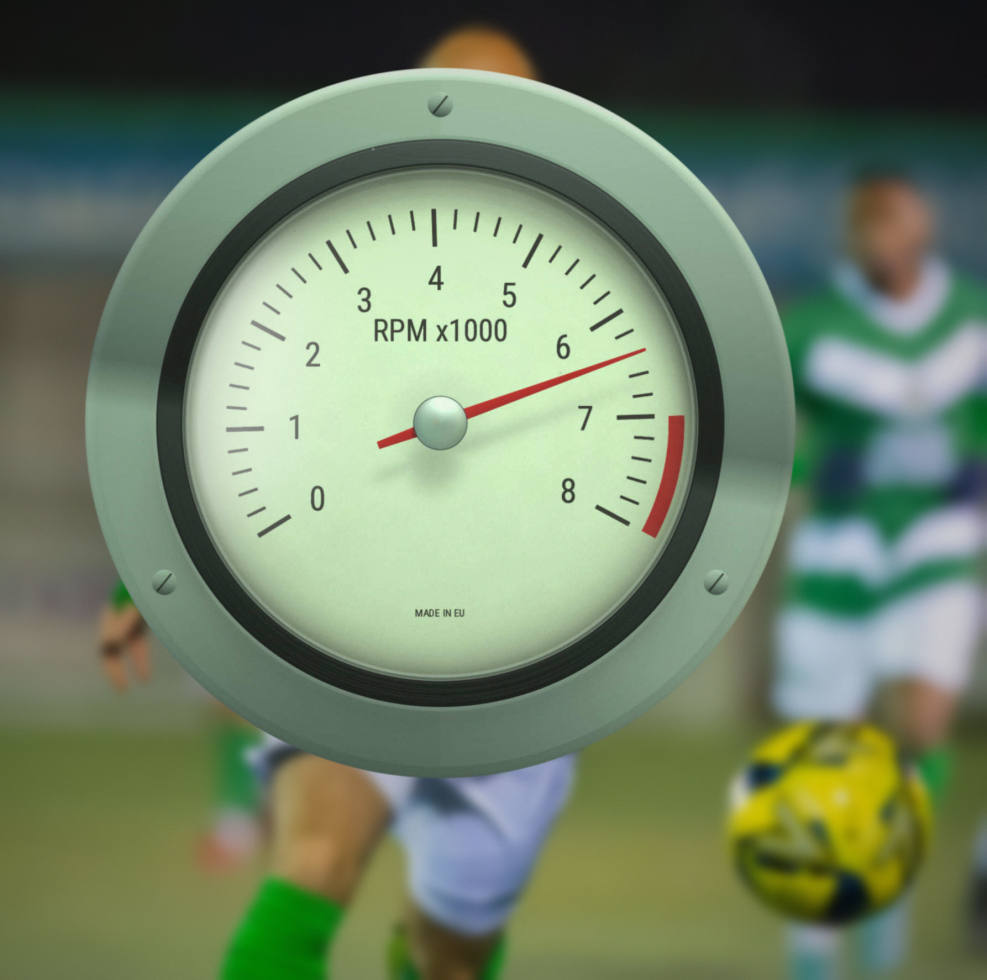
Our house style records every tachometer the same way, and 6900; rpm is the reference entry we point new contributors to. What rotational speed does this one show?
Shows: 6400; rpm
